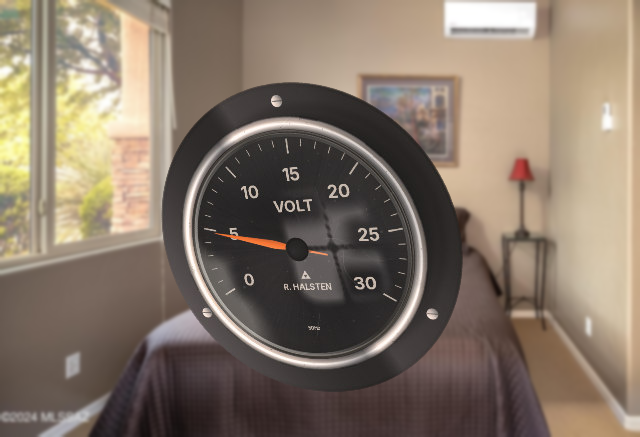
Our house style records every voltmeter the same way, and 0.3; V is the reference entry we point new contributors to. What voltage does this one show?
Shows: 5; V
